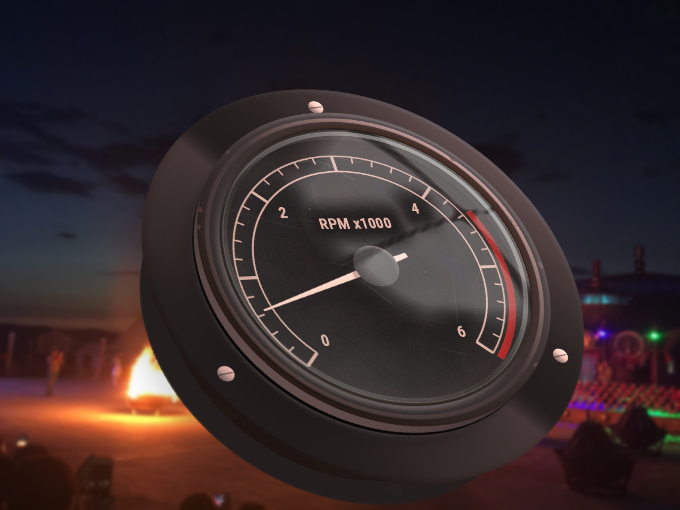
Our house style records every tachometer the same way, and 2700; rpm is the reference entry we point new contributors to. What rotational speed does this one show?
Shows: 600; rpm
